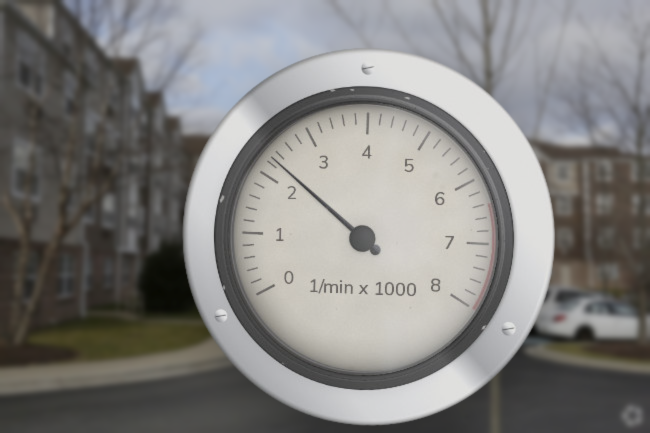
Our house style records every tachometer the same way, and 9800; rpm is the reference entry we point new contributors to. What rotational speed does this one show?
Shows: 2300; rpm
